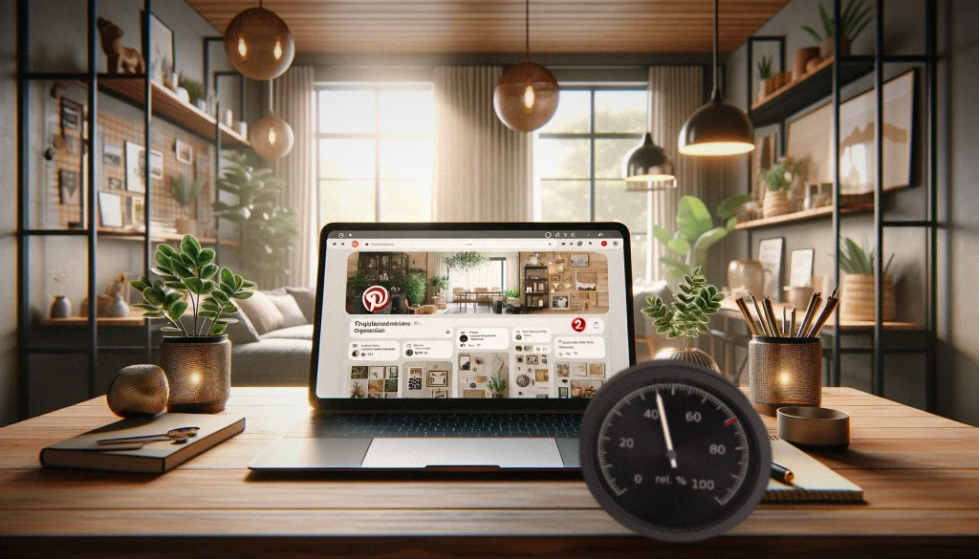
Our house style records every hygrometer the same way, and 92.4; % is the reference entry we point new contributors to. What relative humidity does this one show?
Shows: 45; %
